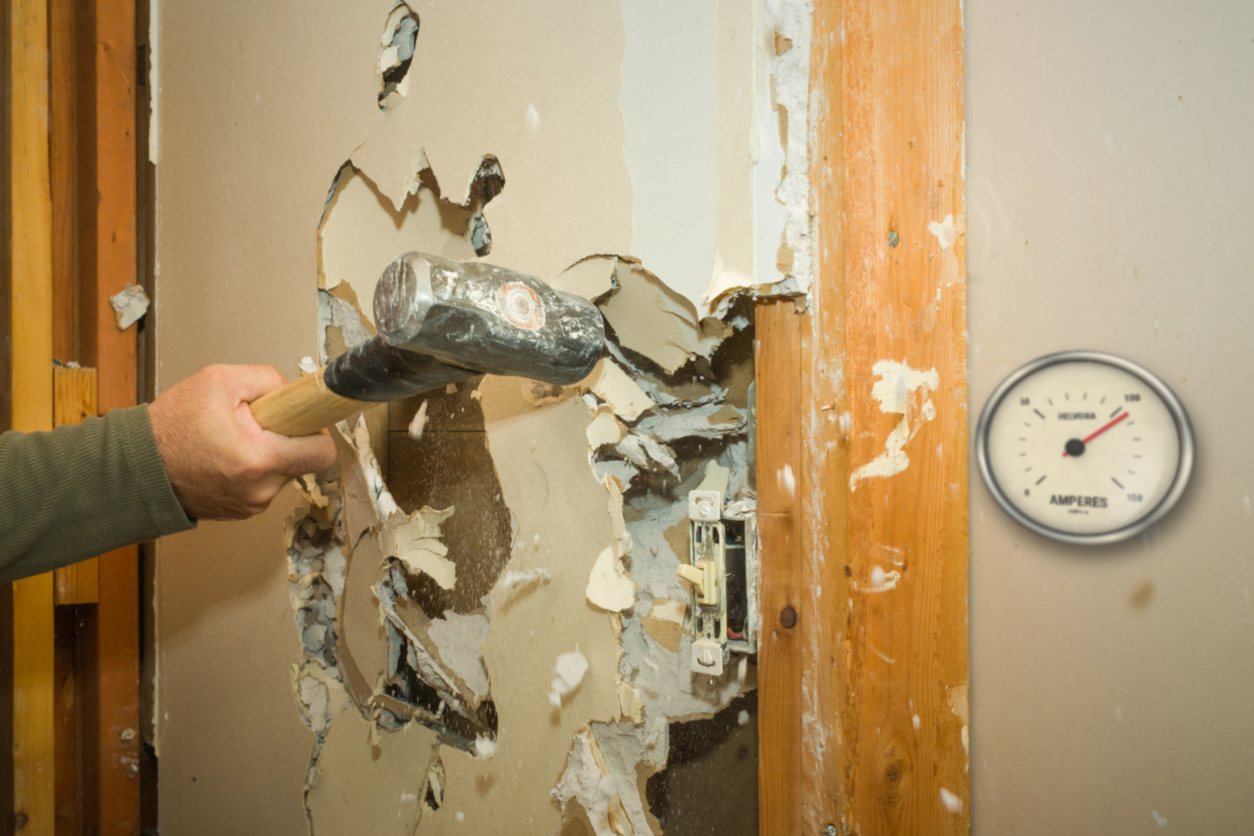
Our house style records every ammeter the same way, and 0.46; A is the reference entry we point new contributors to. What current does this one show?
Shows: 105; A
